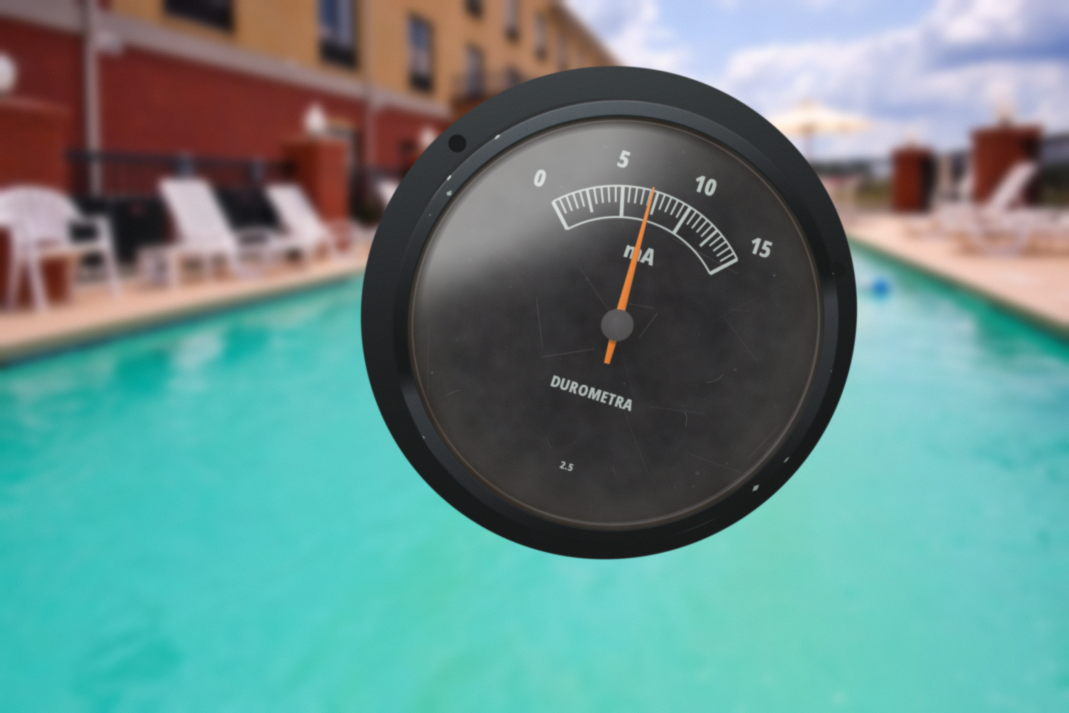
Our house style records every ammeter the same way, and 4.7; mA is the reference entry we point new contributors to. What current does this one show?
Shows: 7; mA
